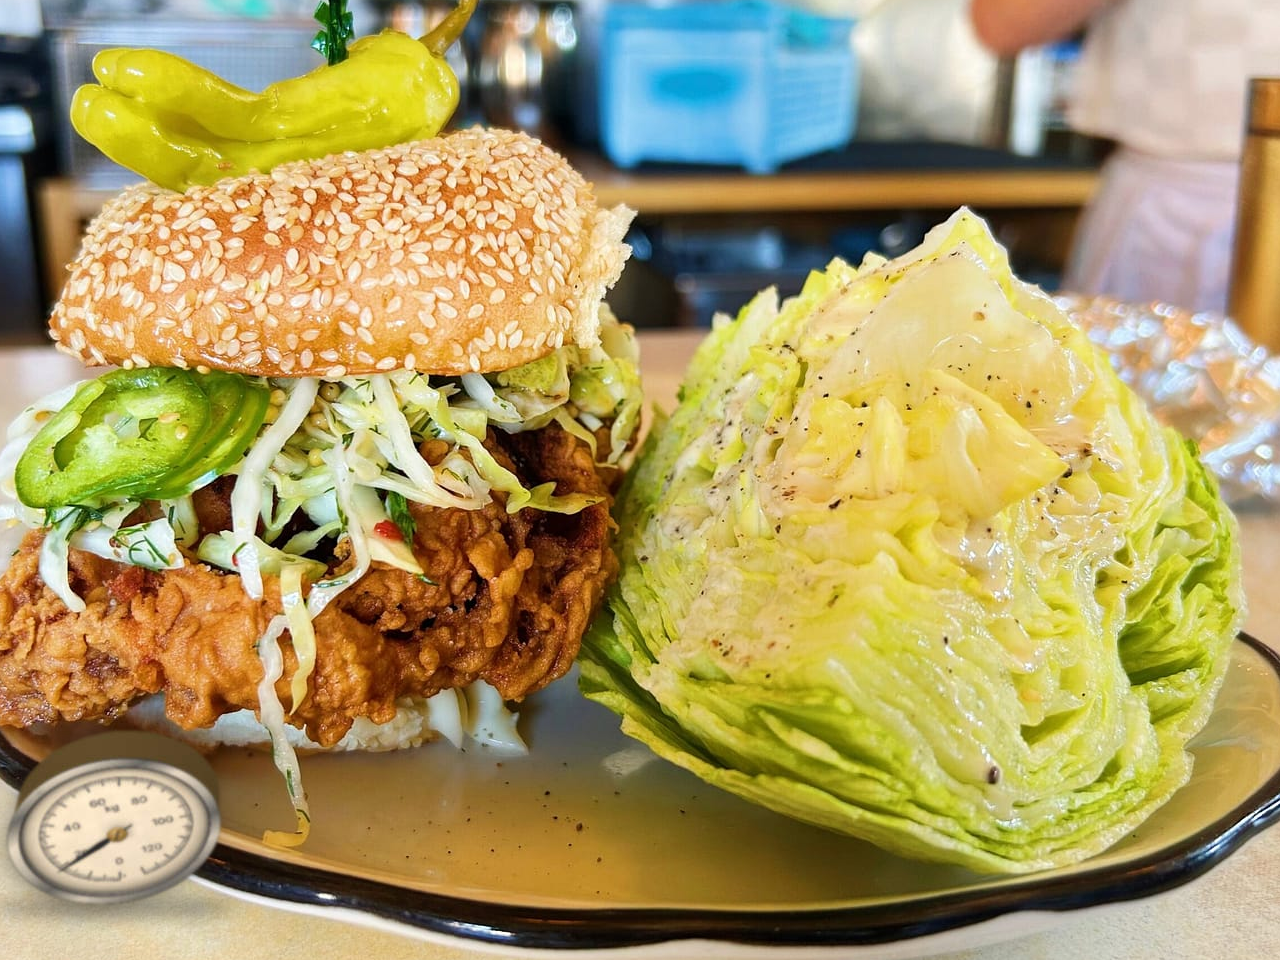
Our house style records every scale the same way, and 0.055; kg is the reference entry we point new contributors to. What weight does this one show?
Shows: 20; kg
